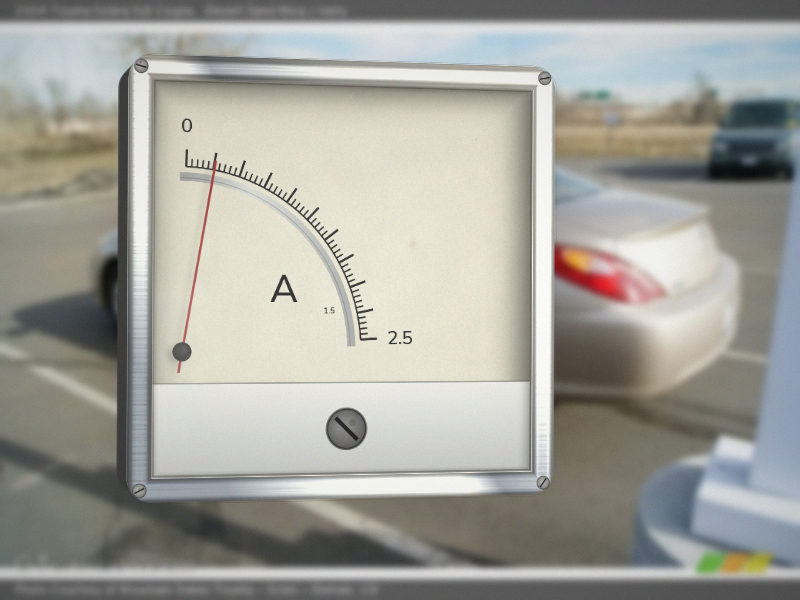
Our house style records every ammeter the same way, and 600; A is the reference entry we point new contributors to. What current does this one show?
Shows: 0.25; A
